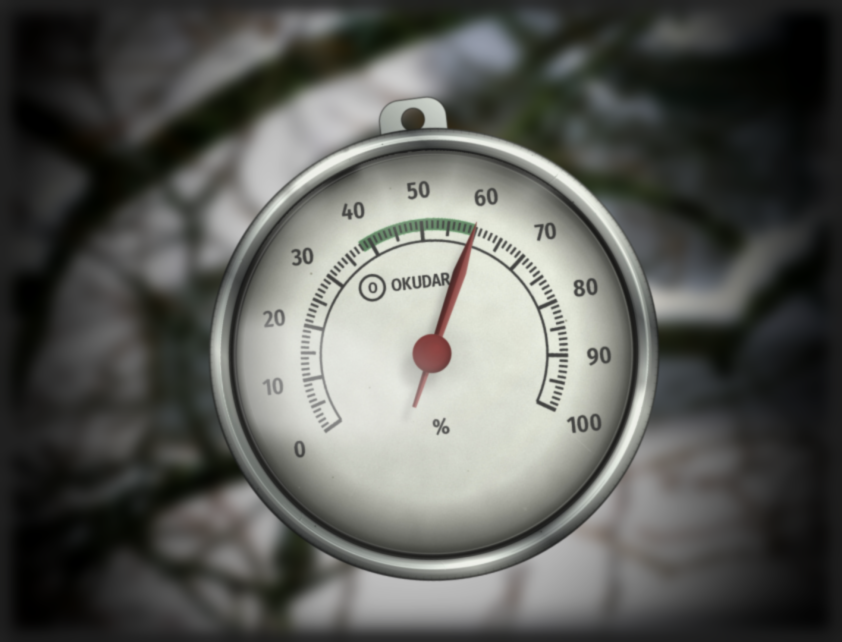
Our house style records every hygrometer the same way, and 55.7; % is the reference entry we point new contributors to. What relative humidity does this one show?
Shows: 60; %
